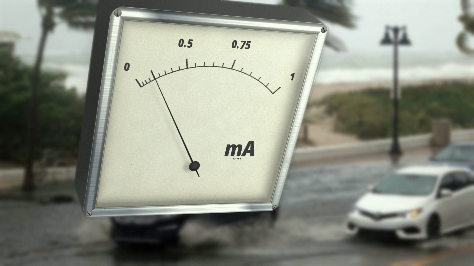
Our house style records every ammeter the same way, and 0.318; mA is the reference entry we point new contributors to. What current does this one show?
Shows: 0.25; mA
